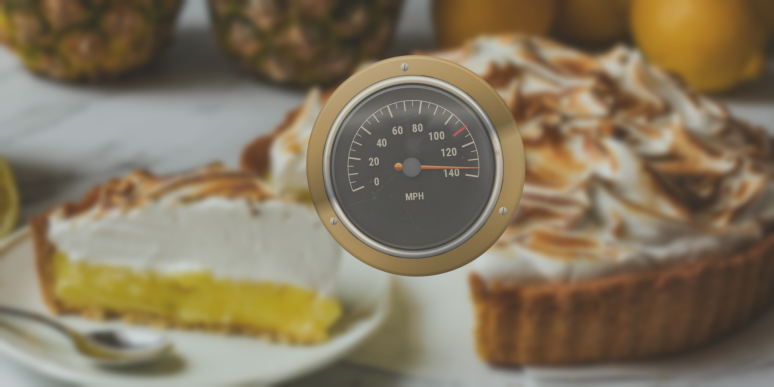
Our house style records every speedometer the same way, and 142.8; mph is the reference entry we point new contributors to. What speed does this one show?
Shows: 135; mph
